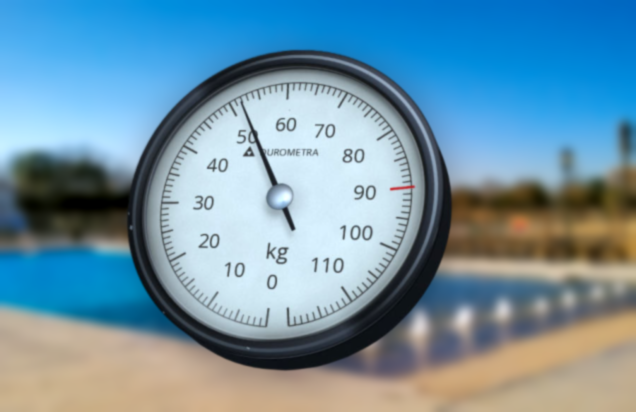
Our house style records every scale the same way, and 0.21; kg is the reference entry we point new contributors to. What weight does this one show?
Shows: 52; kg
